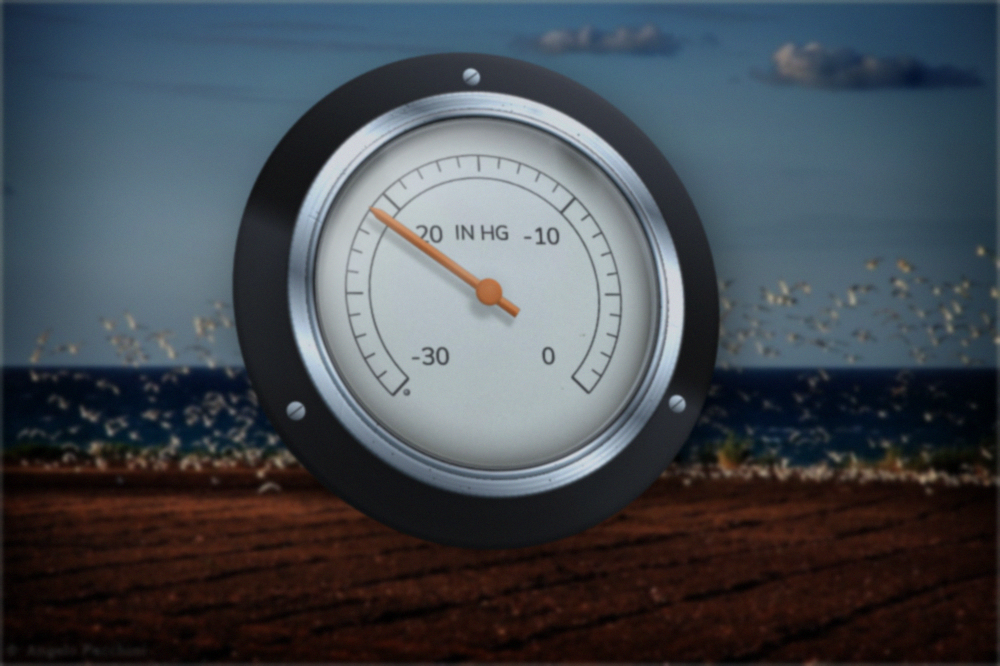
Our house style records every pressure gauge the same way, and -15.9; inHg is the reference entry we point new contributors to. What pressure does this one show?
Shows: -21; inHg
